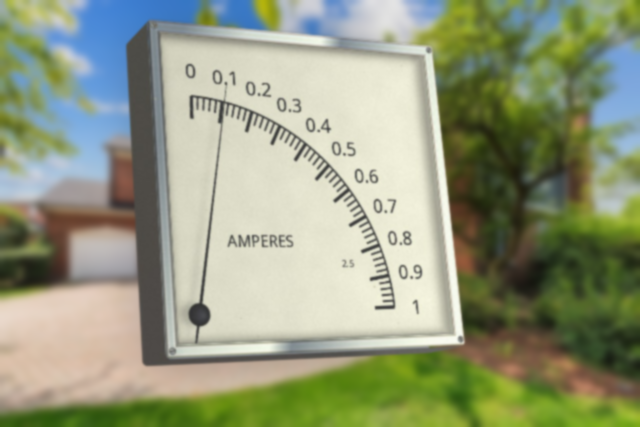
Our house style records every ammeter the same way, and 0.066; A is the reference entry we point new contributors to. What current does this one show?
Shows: 0.1; A
